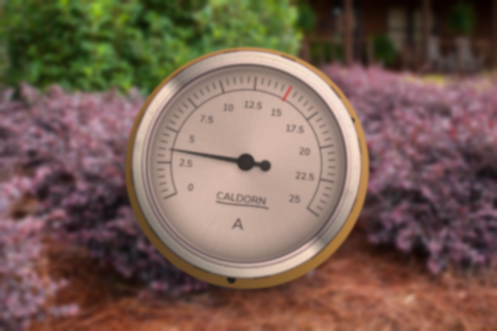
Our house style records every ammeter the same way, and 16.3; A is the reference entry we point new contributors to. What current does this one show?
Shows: 3.5; A
